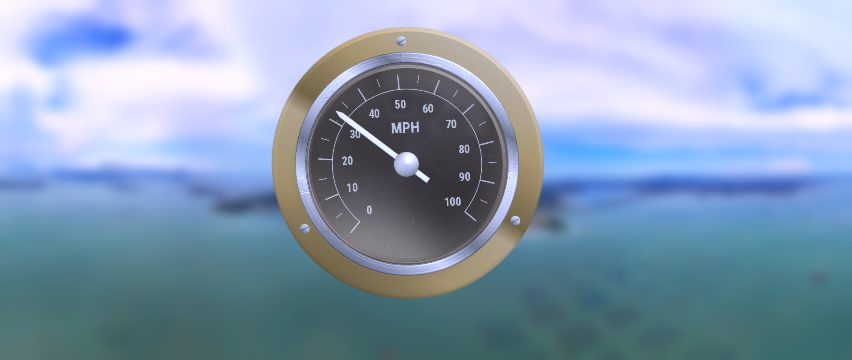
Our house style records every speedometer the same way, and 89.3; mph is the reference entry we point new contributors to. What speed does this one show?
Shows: 32.5; mph
